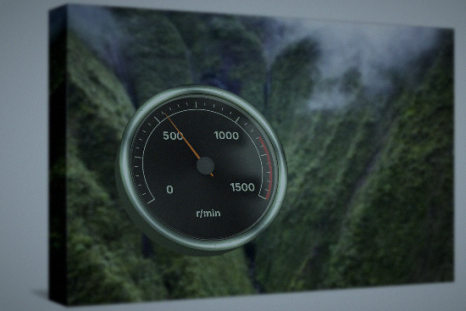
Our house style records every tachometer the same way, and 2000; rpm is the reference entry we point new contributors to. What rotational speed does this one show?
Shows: 550; rpm
